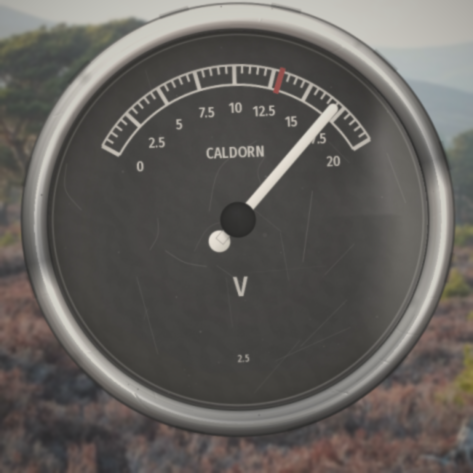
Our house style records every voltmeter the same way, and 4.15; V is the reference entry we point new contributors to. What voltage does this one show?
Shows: 17; V
